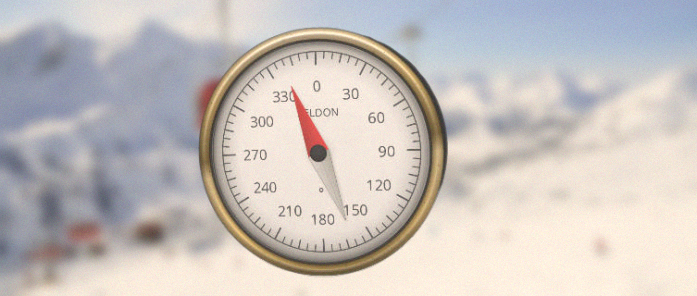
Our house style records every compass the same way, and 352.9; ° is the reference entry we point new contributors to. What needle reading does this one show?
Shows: 340; °
